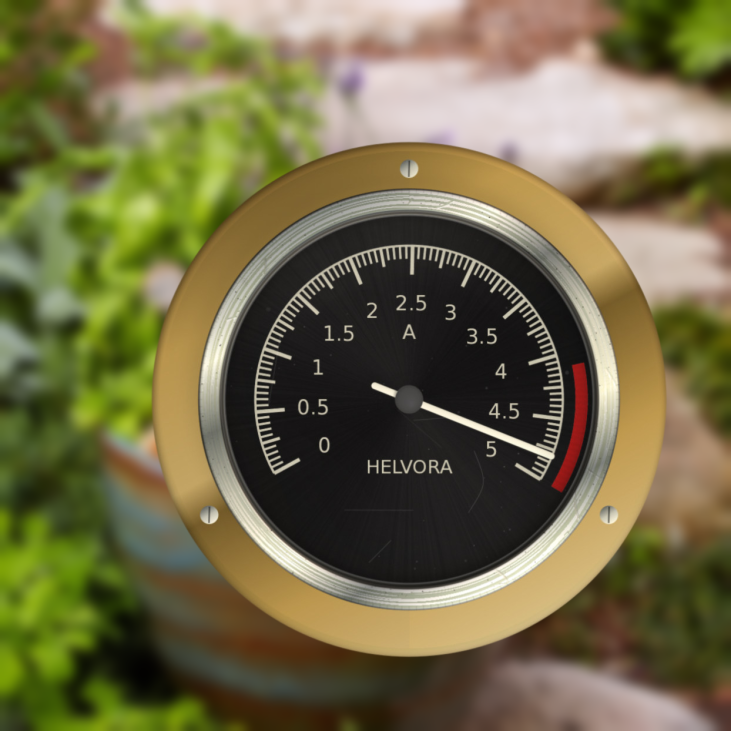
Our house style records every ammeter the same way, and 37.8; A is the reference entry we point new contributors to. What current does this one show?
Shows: 4.8; A
